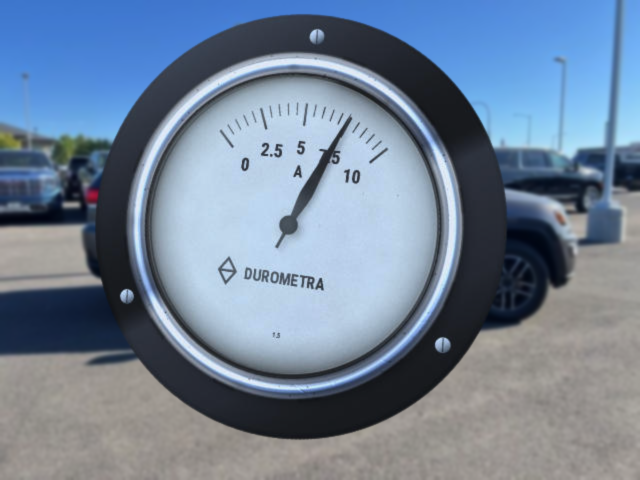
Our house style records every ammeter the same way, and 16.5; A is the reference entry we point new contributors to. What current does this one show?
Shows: 7.5; A
